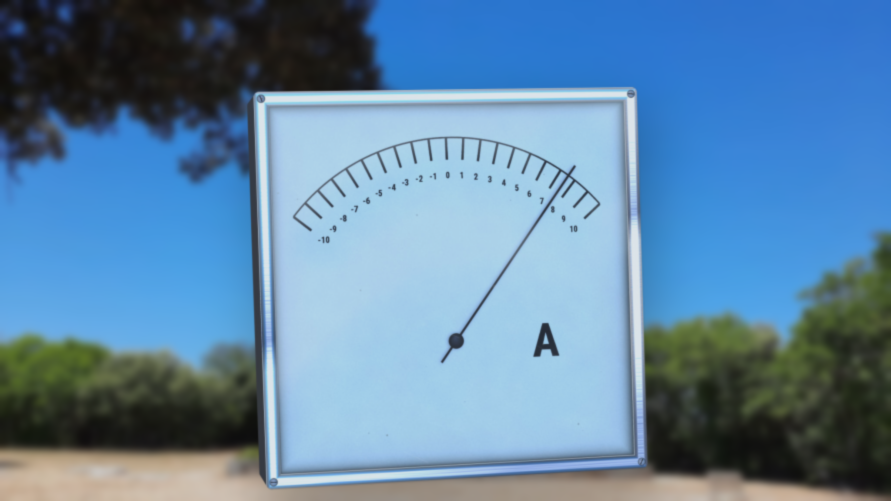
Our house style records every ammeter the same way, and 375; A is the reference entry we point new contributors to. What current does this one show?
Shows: 7.5; A
